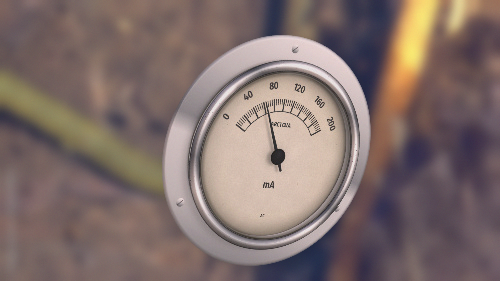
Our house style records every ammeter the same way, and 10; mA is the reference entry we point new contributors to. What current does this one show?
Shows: 60; mA
